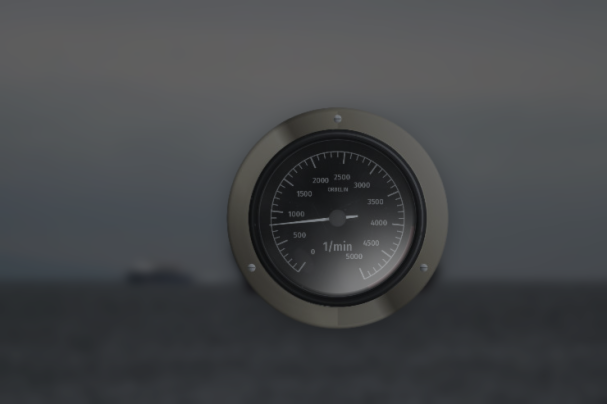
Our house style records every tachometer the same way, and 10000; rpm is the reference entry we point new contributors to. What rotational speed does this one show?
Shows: 800; rpm
